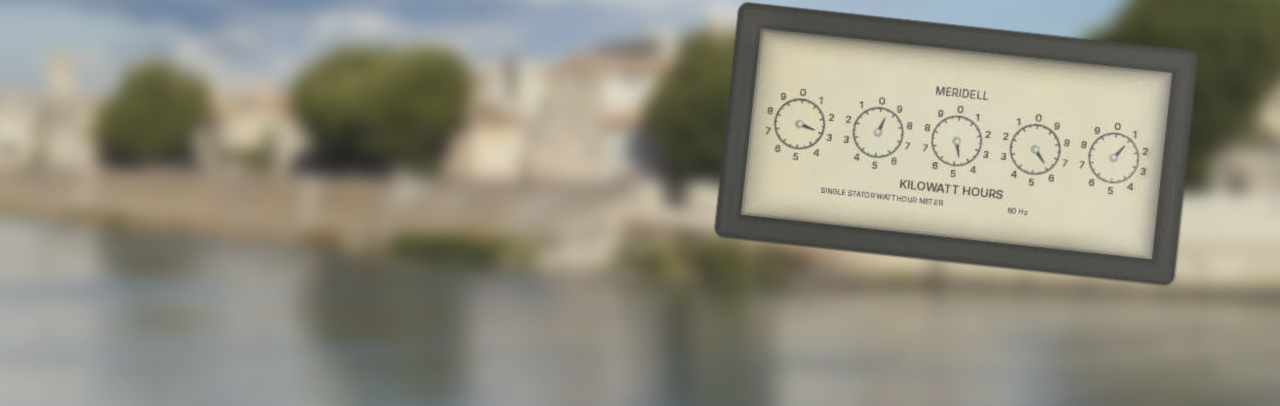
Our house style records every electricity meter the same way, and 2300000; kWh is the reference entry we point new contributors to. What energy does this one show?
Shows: 29461; kWh
